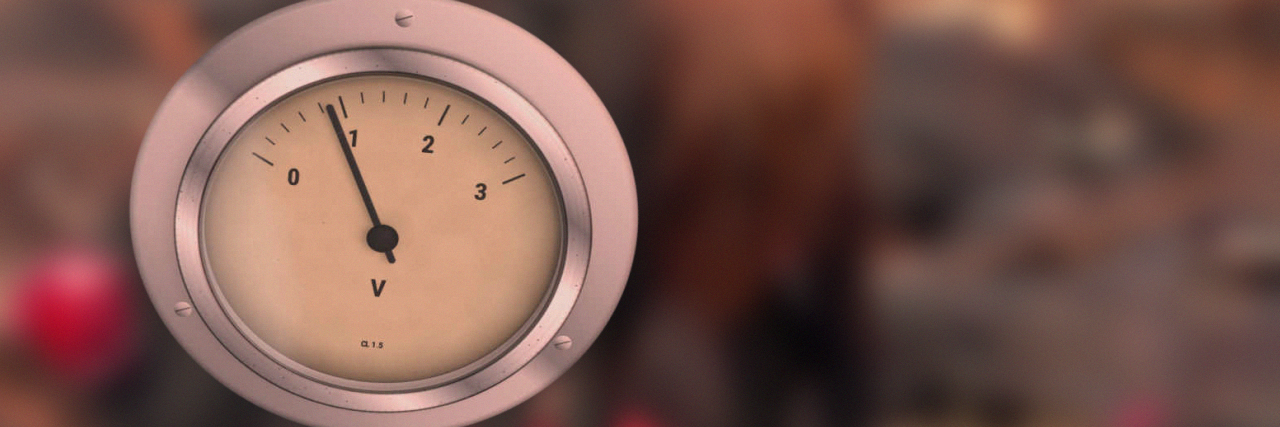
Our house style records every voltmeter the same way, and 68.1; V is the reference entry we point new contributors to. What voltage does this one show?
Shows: 0.9; V
